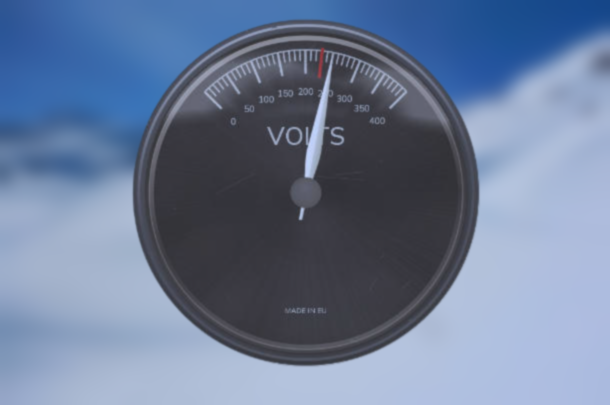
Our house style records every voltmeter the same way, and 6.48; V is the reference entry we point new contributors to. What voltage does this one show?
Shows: 250; V
